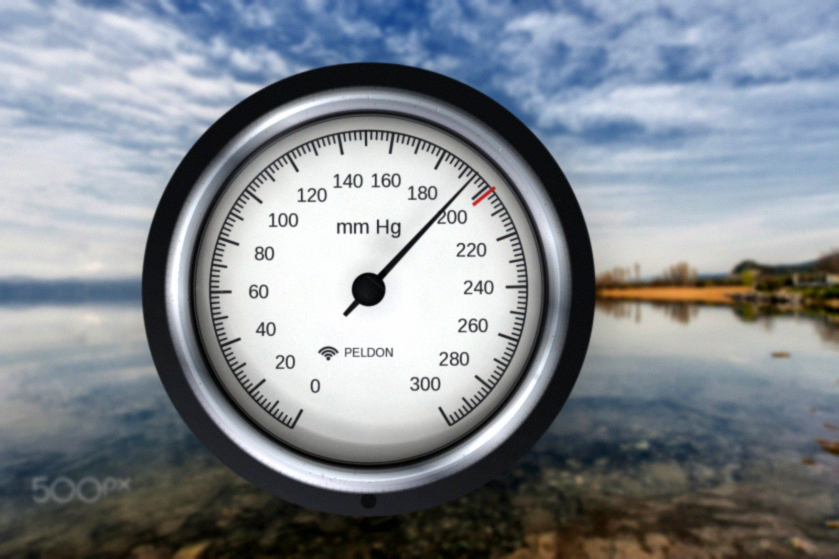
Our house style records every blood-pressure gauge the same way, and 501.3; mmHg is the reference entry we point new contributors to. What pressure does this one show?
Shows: 194; mmHg
